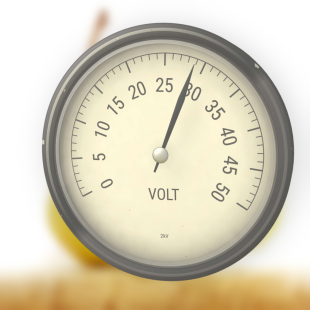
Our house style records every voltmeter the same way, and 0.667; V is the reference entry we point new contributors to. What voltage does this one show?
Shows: 29; V
